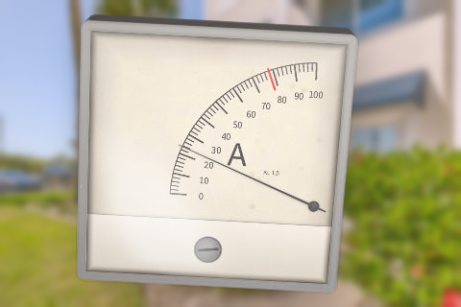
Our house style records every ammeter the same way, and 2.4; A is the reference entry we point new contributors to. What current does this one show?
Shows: 24; A
